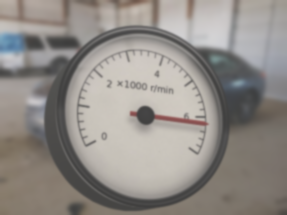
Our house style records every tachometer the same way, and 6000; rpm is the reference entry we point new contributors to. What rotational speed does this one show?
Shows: 6200; rpm
